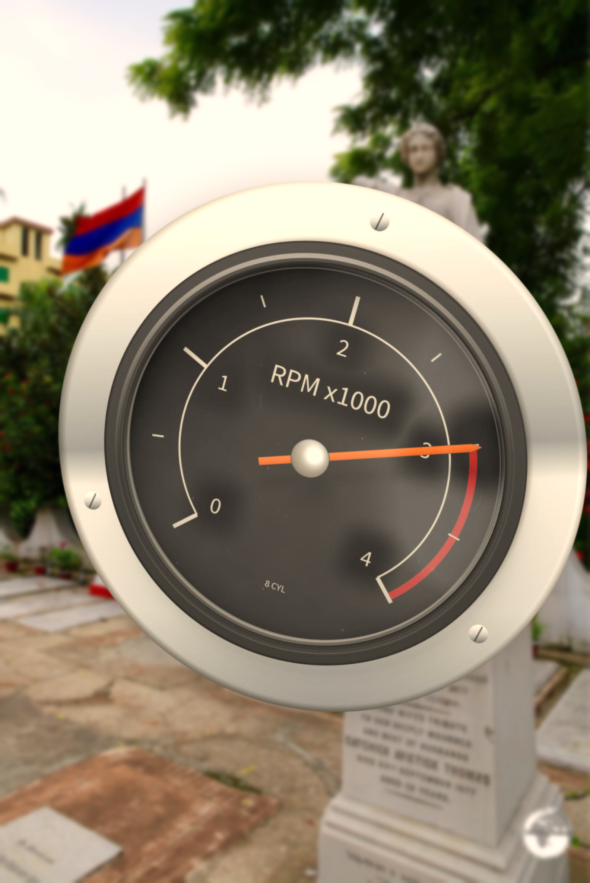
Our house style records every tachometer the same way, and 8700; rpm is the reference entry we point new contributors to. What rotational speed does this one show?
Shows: 3000; rpm
